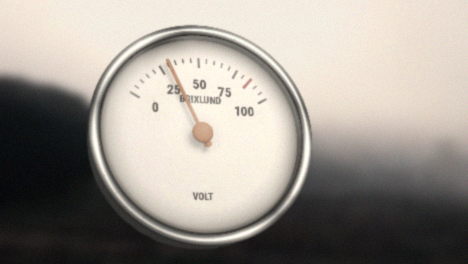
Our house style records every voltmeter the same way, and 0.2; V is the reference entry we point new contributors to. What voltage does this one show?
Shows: 30; V
